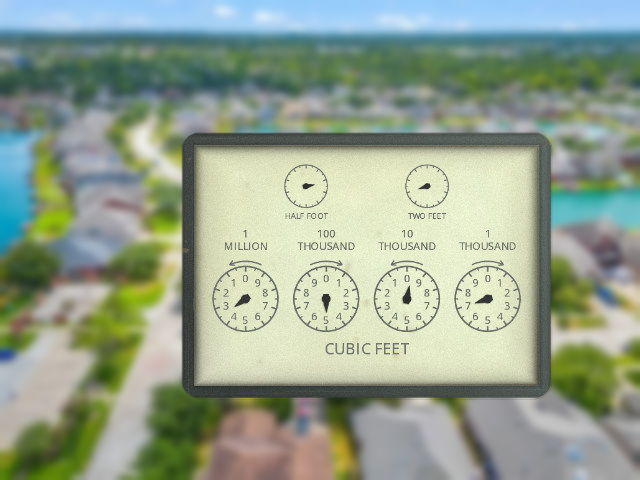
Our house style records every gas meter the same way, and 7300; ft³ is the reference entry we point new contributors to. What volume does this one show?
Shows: 349700; ft³
